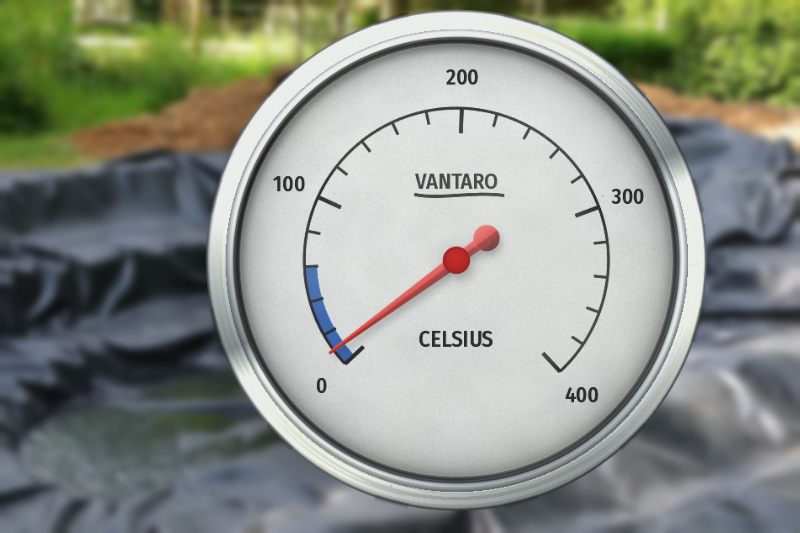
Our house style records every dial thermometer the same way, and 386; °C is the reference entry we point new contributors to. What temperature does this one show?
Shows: 10; °C
